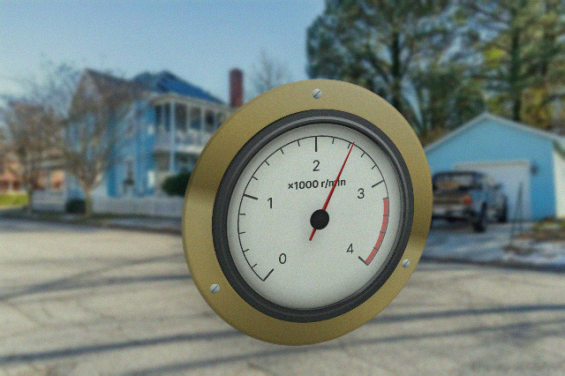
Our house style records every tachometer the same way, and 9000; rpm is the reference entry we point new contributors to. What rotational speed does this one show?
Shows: 2400; rpm
